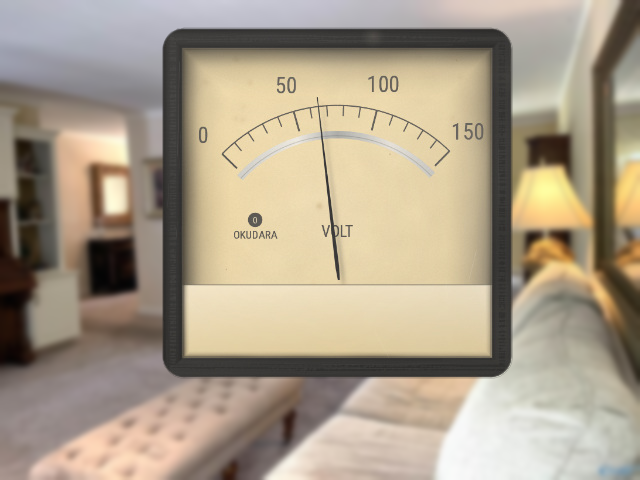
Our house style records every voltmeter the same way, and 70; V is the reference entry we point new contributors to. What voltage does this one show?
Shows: 65; V
